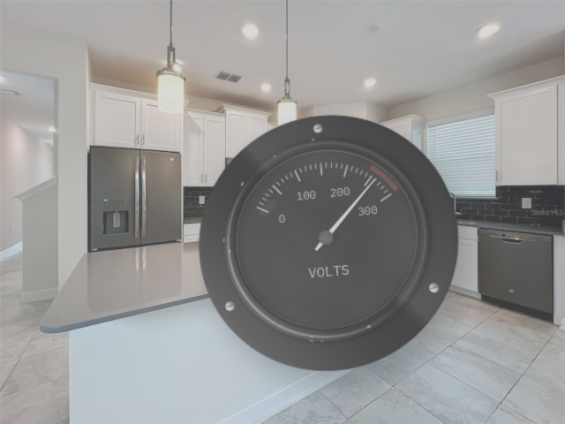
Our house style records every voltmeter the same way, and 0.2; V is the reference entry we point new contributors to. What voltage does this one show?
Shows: 260; V
